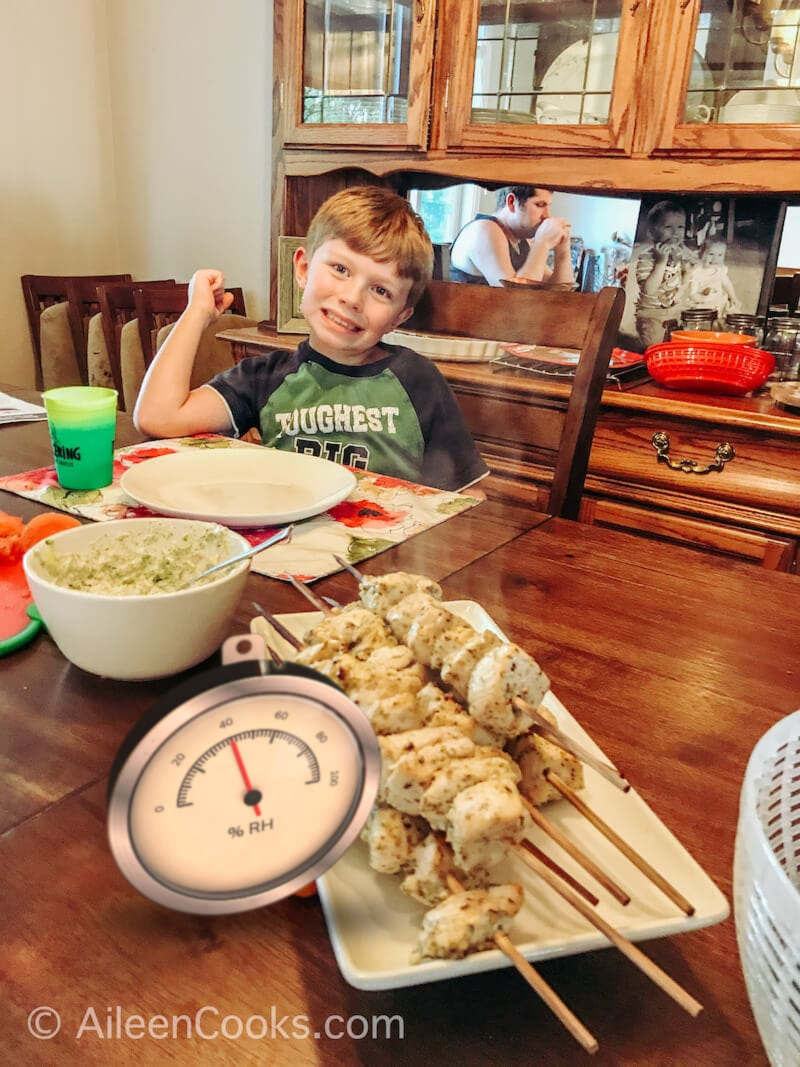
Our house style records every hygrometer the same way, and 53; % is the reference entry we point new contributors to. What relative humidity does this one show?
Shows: 40; %
